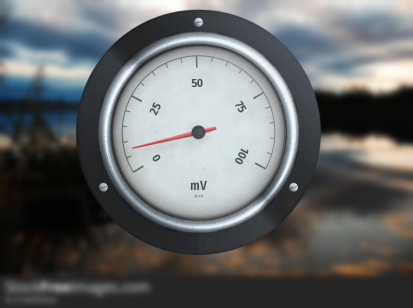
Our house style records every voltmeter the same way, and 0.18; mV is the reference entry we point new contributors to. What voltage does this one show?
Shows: 7.5; mV
